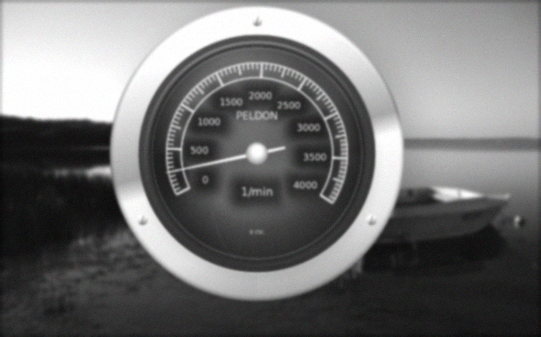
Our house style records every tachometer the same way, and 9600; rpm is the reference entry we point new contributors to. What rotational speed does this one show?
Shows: 250; rpm
